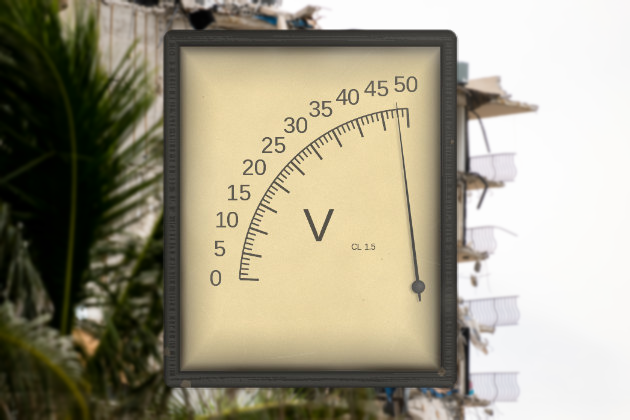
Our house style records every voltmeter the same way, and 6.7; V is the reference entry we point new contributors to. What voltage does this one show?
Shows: 48; V
